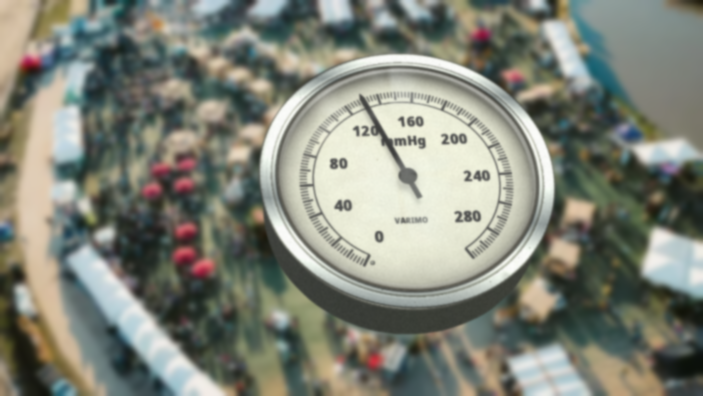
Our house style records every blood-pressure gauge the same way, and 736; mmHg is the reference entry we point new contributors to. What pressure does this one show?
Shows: 130; mmHg
